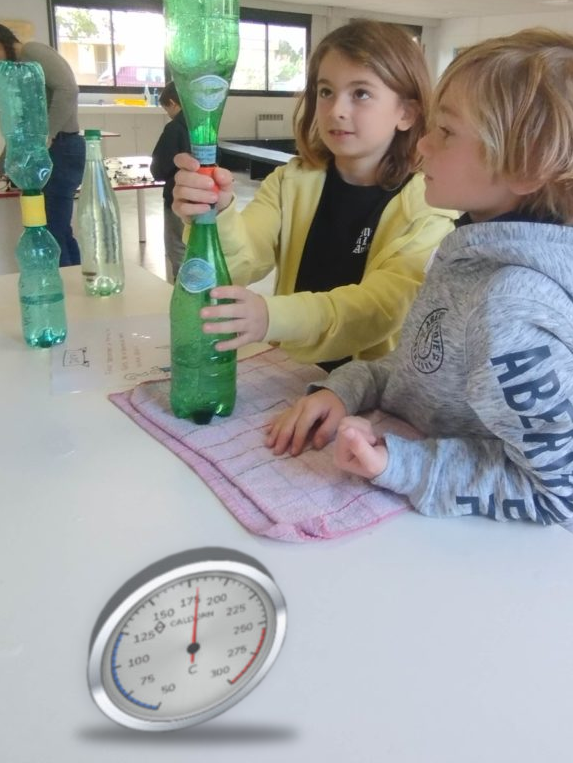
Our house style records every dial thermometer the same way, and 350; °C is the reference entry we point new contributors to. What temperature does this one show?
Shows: 180; °C
